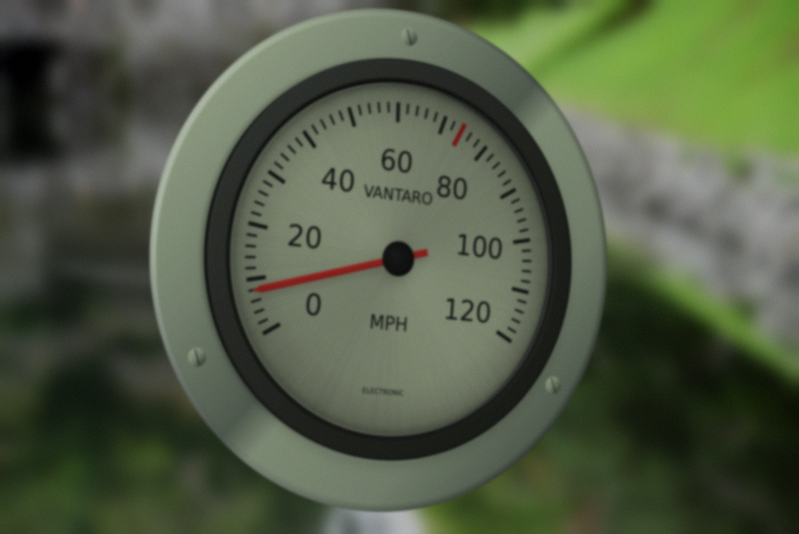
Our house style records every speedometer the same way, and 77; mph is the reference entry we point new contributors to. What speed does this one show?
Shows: 8; mph
